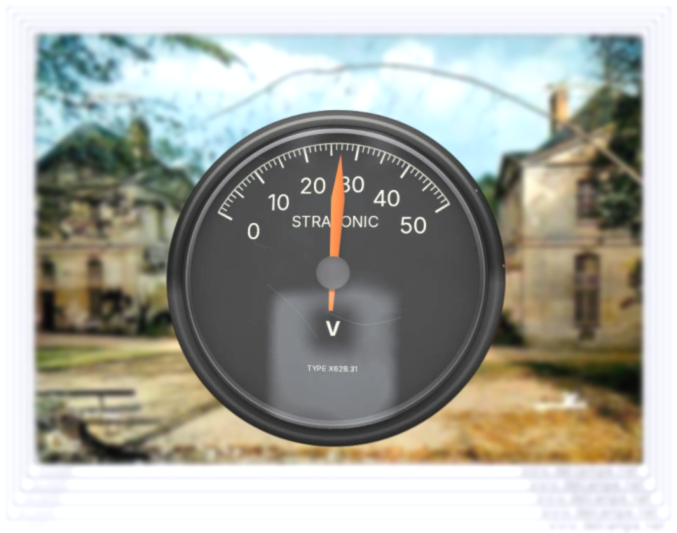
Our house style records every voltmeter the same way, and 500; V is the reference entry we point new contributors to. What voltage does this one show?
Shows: 27; V
